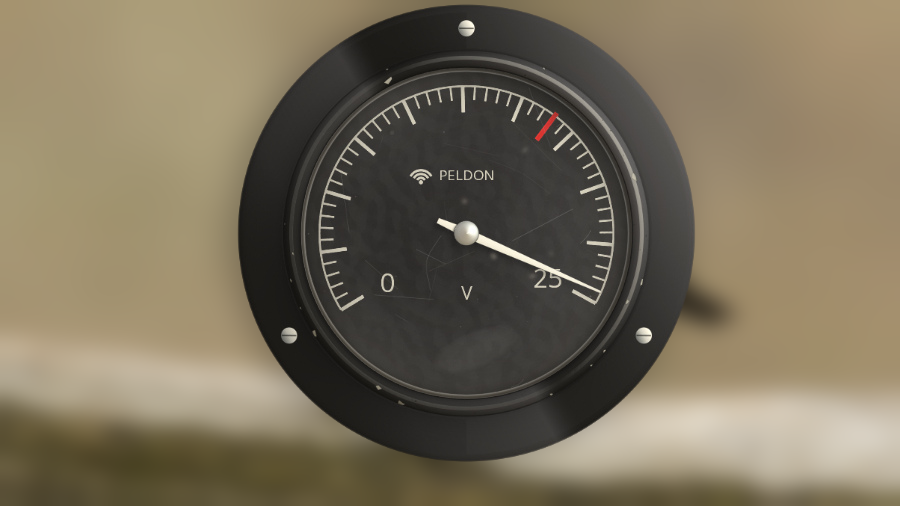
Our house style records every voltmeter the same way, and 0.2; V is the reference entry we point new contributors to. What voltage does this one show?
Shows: 24.5; V
